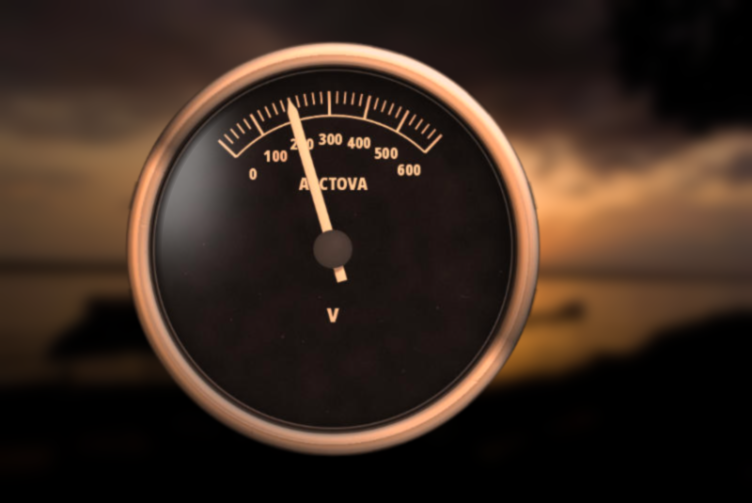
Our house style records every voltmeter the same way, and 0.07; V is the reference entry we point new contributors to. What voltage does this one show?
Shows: 200; V
